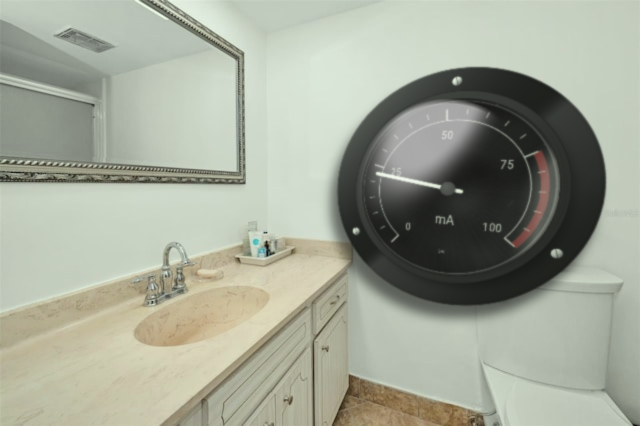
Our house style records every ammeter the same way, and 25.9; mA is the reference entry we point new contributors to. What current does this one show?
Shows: 22.5; mA
